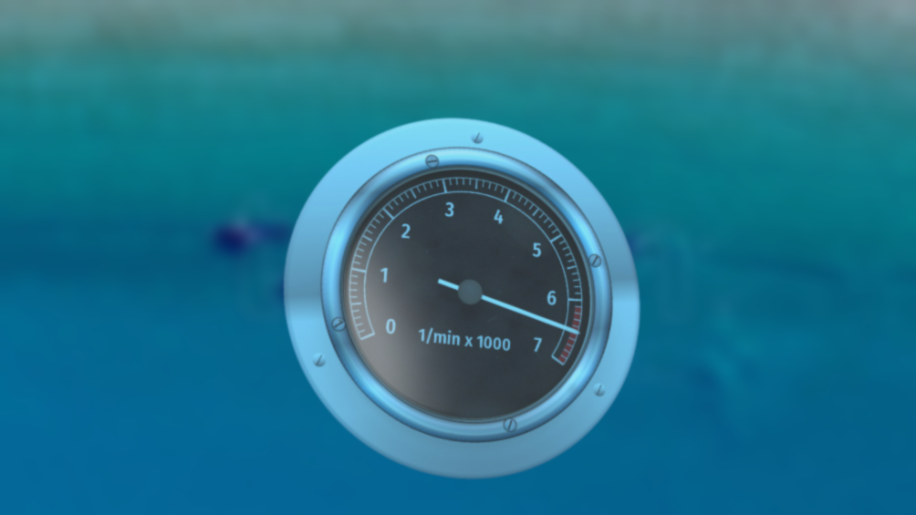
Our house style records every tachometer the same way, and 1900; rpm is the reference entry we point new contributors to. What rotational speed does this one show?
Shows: 6500; rpm
